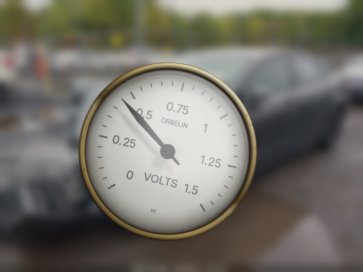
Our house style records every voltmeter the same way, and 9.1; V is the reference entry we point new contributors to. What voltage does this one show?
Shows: 0.45; V
